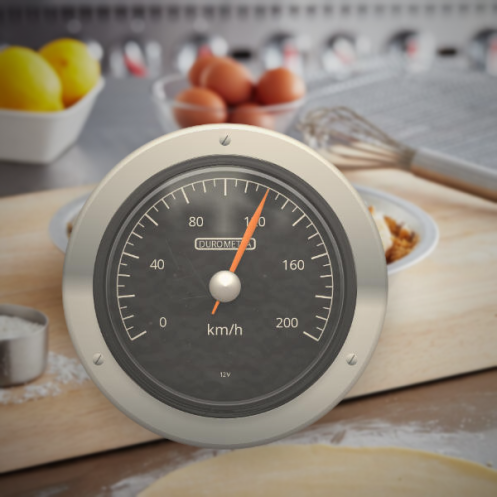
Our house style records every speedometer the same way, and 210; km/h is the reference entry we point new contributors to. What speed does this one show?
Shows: 120; km/h
